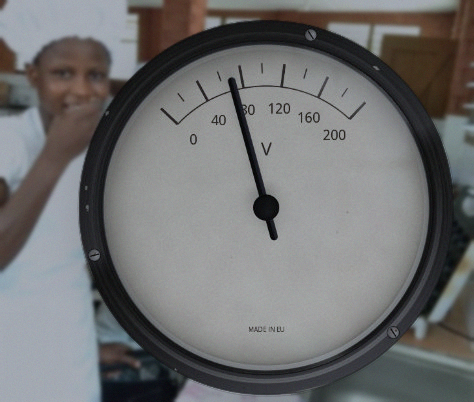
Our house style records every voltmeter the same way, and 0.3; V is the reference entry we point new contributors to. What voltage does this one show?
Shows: 70; V
